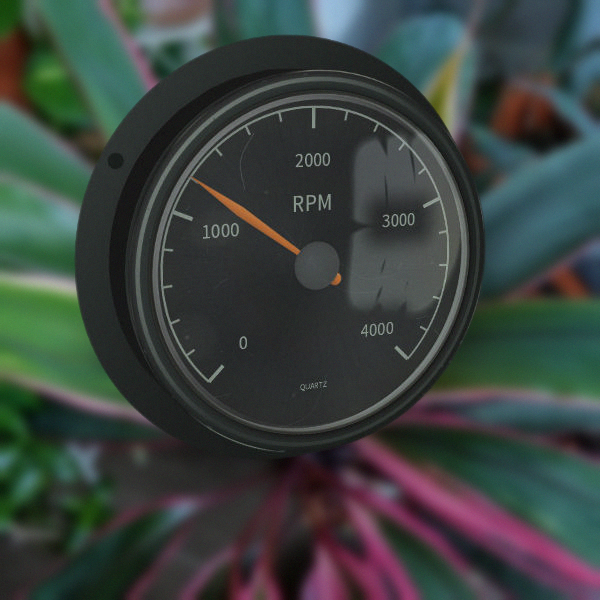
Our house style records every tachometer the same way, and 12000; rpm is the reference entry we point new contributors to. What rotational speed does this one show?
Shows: 1200; rpm
